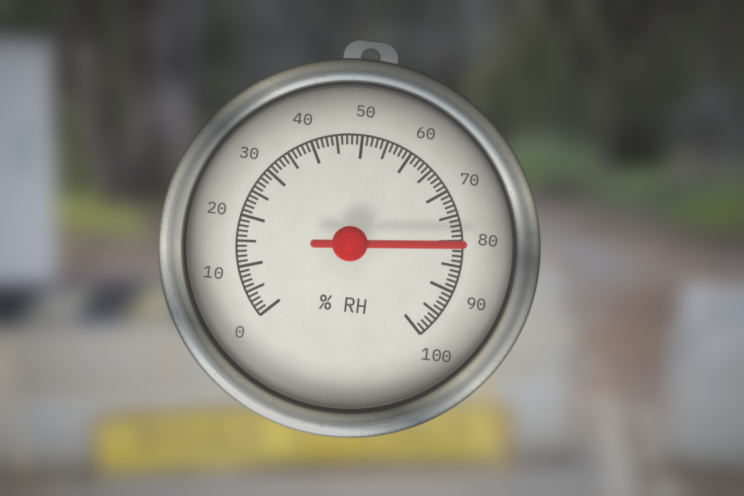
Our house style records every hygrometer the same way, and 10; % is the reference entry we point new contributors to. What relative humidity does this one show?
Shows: 81; %
